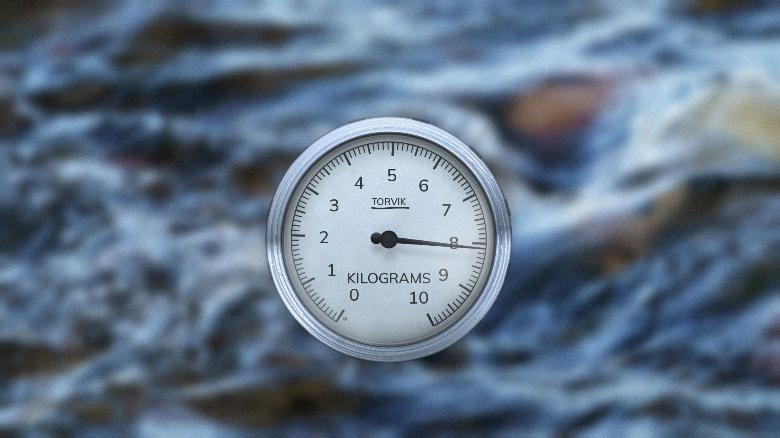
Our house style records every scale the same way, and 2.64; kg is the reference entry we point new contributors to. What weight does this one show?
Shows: 8.1; kg
